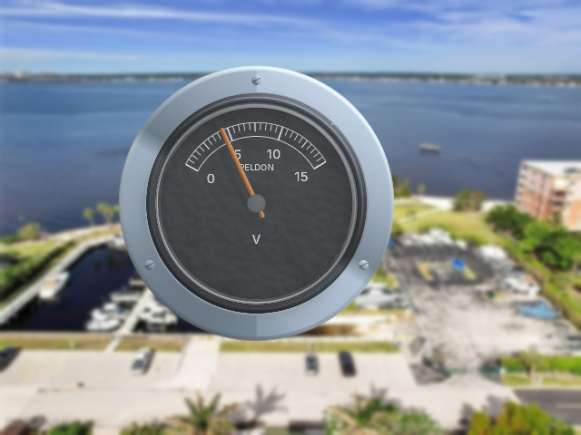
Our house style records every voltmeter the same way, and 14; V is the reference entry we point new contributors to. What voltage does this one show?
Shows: 4.5; V
